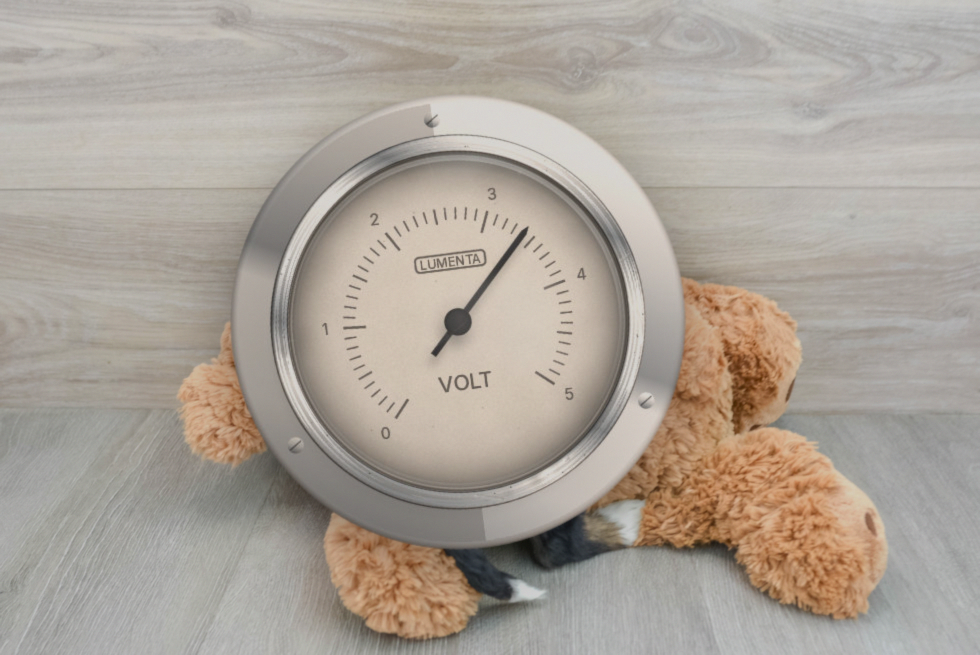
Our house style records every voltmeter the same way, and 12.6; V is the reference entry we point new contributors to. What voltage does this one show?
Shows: 3.4; V
